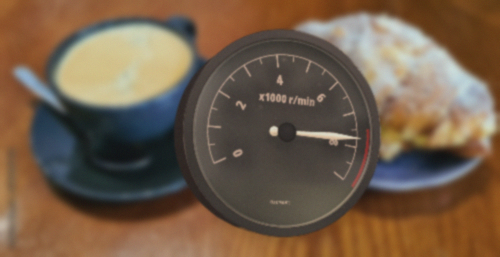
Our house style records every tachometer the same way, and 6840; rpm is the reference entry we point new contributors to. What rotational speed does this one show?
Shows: 7750; rpm
